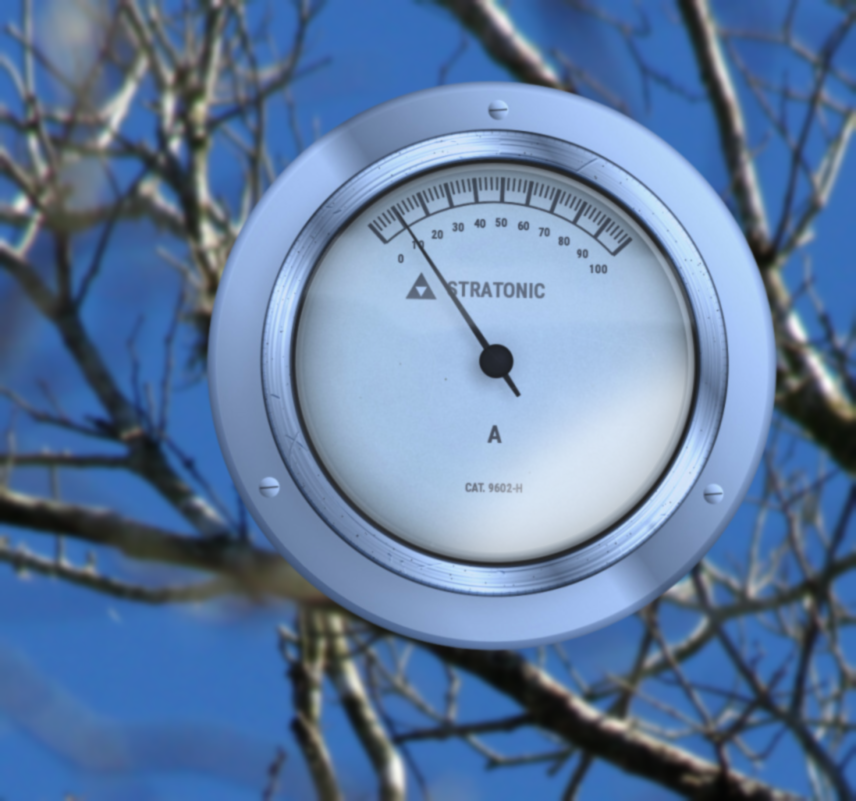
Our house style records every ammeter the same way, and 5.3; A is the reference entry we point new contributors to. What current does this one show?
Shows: 10; A
